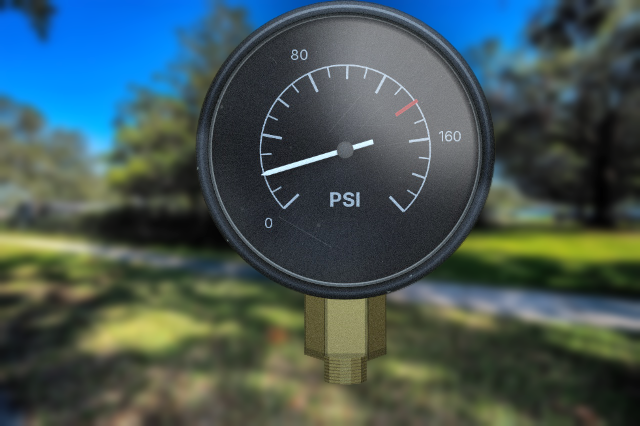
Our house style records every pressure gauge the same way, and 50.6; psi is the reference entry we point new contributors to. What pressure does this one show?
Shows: 20; psi
